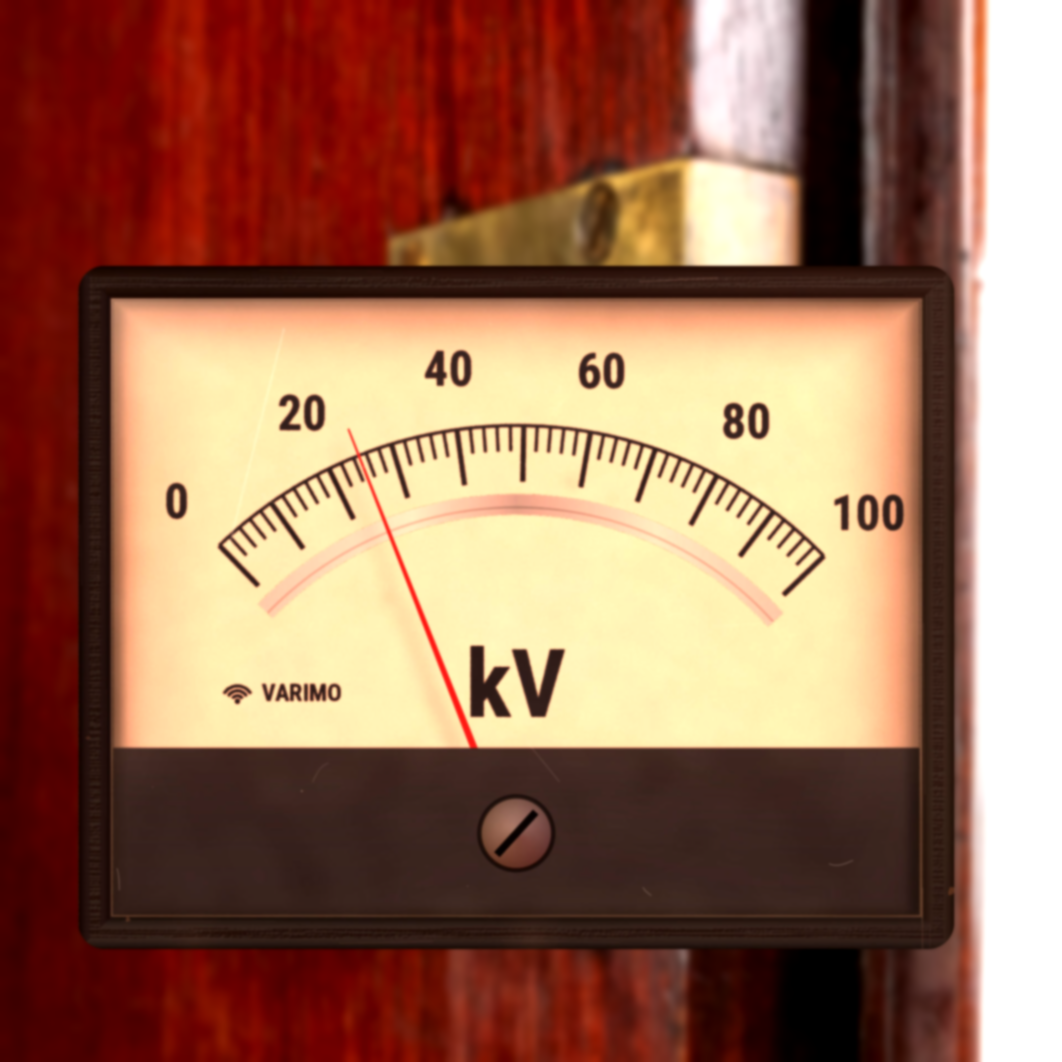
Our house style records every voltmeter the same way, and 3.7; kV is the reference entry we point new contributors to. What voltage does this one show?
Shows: 25; kV
